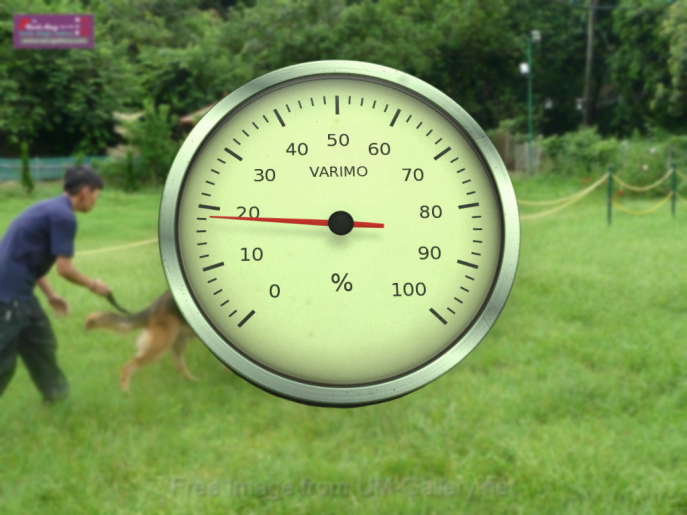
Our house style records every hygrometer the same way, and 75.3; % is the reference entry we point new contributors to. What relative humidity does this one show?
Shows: 18; %
